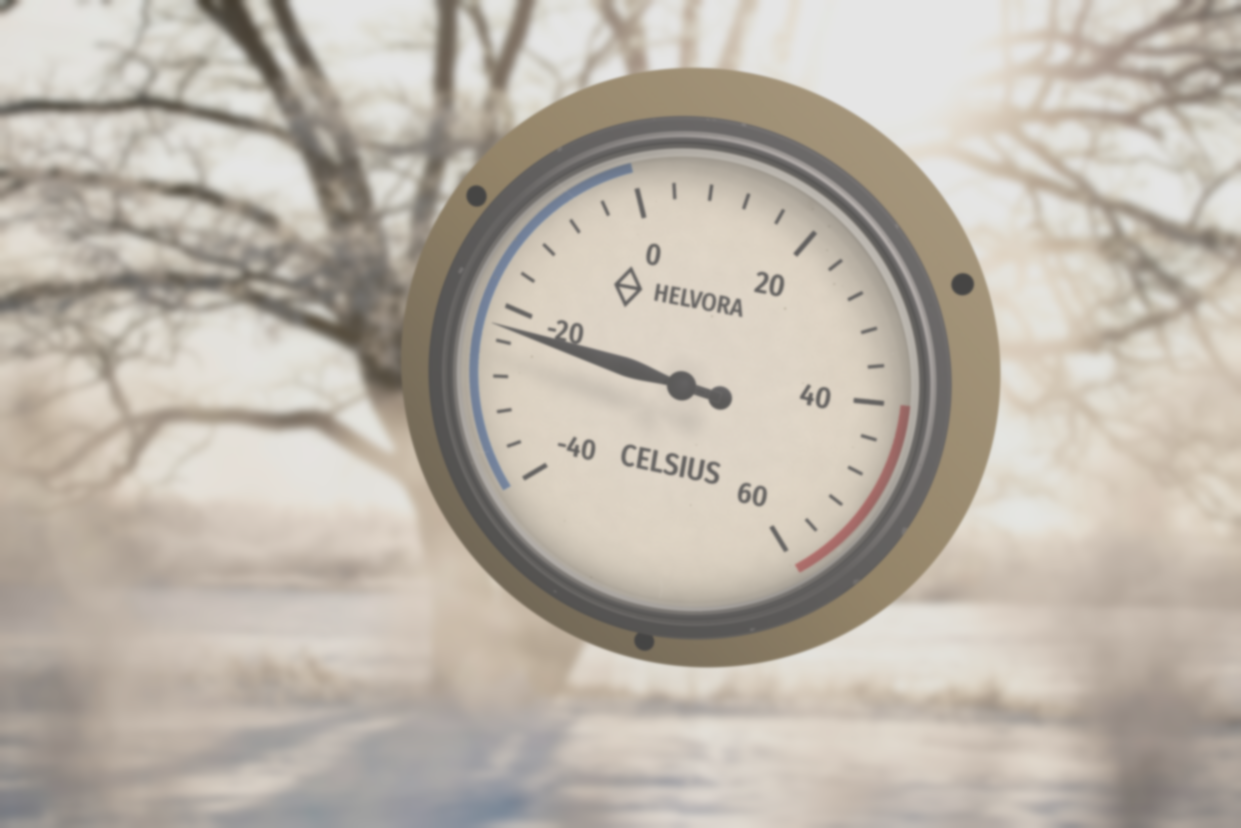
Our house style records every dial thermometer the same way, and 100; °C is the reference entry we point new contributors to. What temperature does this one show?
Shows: -22; °C
